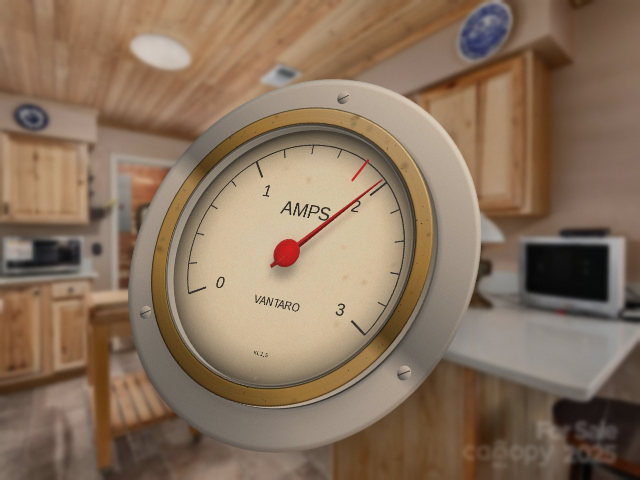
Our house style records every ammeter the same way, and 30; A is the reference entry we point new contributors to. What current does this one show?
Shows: 2; A
